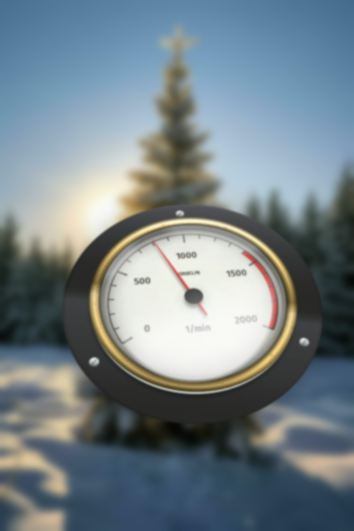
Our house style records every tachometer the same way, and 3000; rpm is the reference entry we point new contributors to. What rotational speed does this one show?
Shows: 800; rpm
